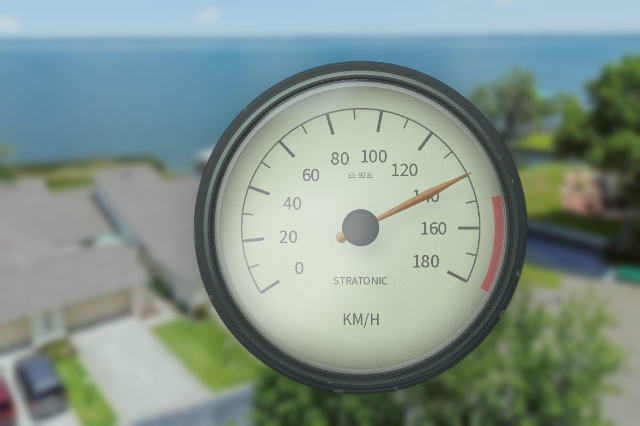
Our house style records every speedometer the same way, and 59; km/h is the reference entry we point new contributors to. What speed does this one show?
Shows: 140; km/h
